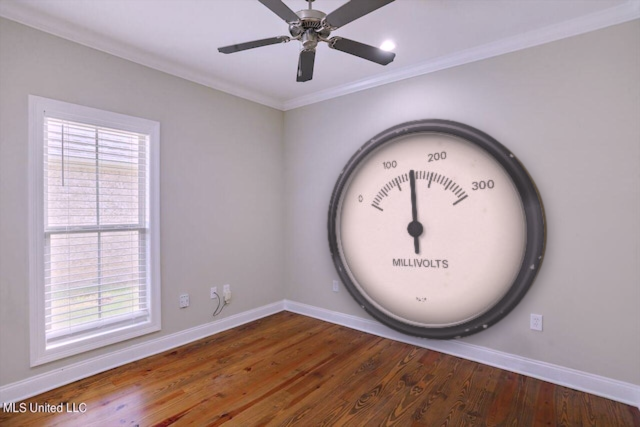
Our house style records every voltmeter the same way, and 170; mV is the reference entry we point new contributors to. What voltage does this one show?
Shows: 150; mV
